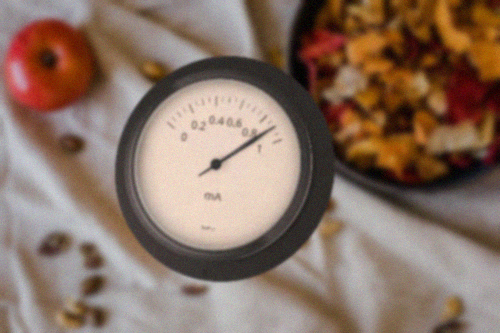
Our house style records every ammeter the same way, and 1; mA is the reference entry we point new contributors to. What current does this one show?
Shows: 0.9; mA
